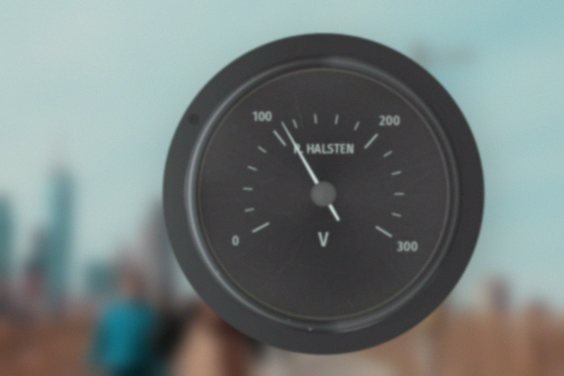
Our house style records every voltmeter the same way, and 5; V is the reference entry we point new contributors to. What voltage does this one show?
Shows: 110; V
